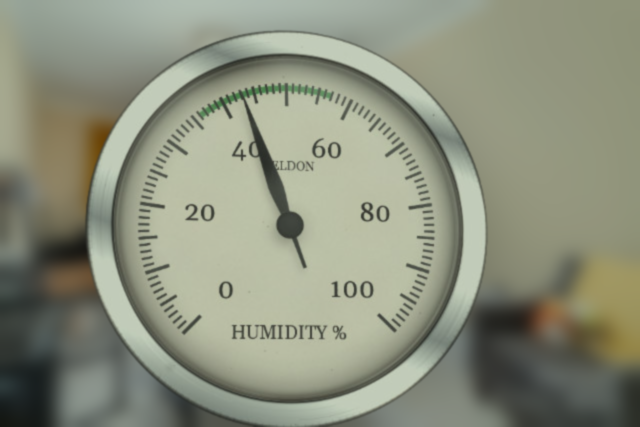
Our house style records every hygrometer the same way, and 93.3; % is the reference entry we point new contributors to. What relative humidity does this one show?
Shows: 43; %
